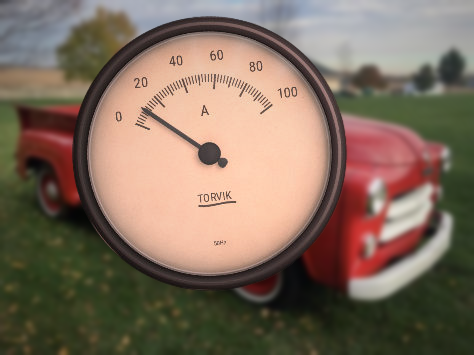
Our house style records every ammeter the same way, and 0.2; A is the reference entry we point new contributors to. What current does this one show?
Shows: 10; A
